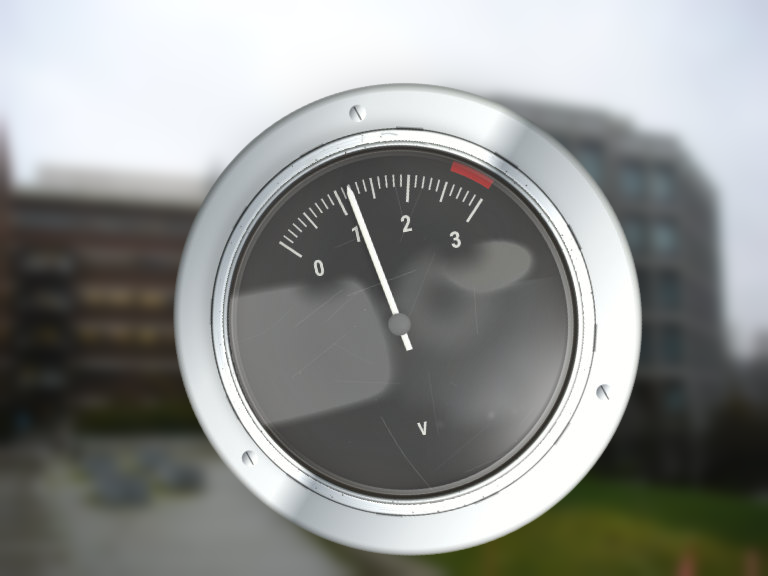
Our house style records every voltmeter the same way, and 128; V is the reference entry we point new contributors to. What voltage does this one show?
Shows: 1.2; V
